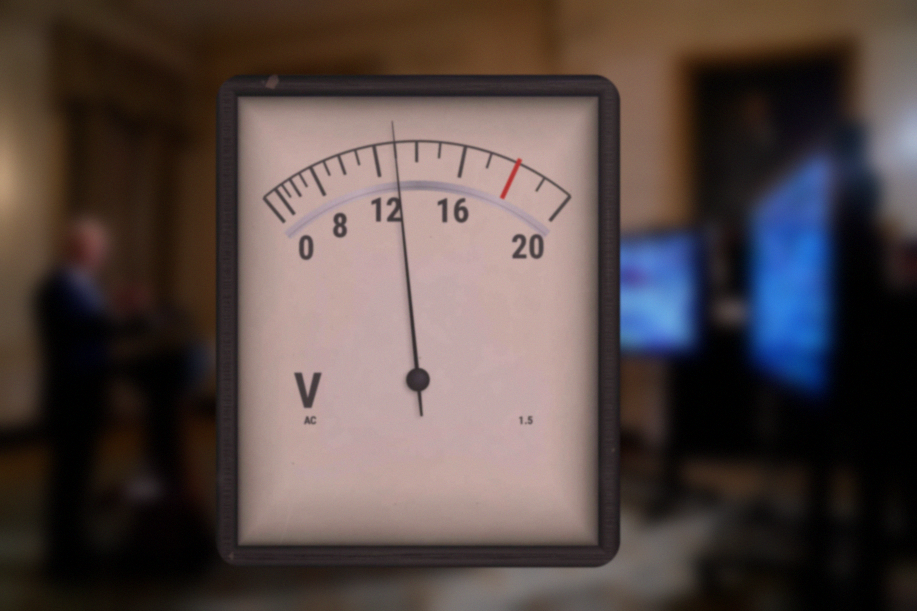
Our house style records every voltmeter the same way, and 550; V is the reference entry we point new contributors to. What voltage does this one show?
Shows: 13; V
